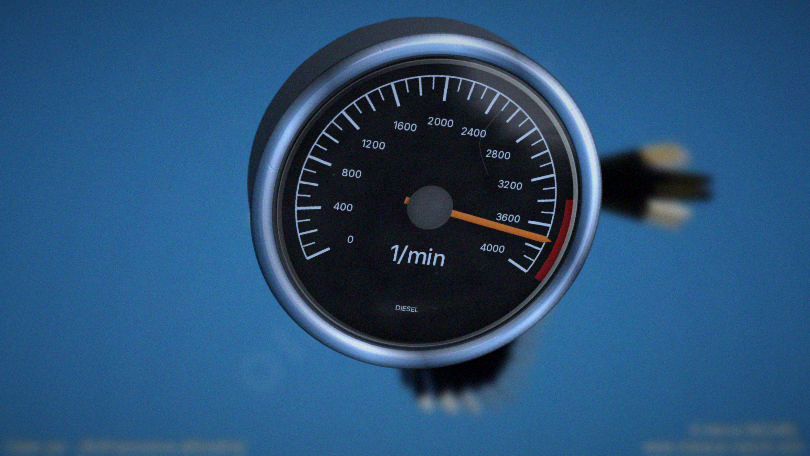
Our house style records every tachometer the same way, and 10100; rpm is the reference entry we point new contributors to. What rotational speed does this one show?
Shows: 3700; rpm
